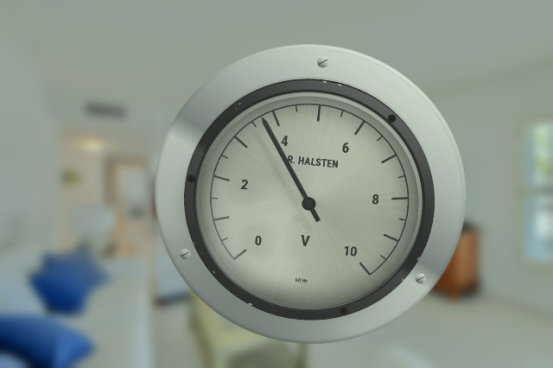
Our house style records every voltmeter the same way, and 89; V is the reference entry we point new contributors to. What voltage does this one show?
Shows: 3.75; V
